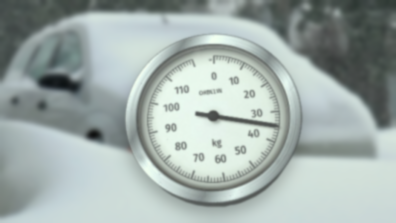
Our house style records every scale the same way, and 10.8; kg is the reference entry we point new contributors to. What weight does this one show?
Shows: 35; kg
